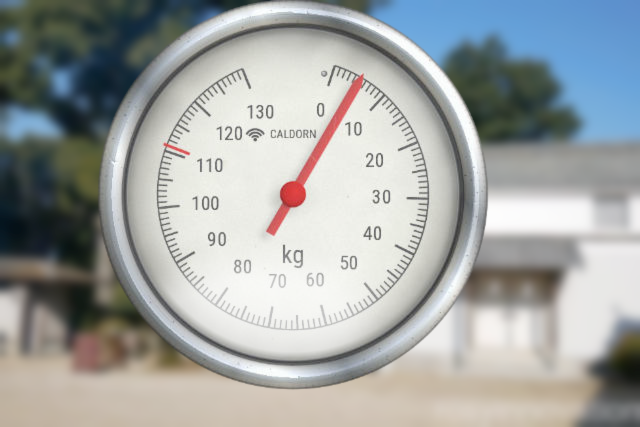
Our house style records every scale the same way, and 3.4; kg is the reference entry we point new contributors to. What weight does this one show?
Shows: 5; kg
